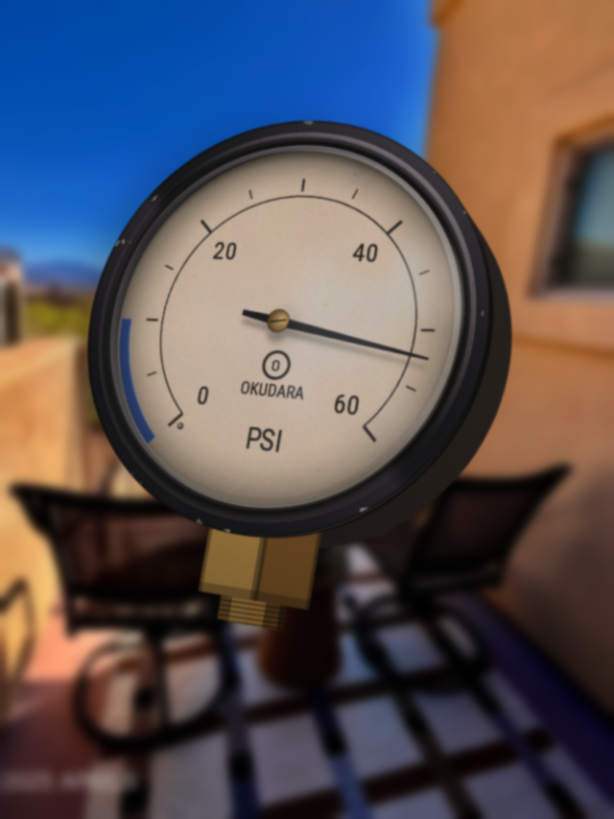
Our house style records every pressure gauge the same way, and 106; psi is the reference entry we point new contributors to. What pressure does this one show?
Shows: 52.5; psi
